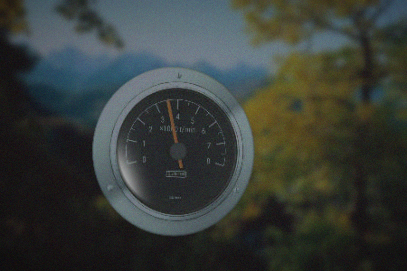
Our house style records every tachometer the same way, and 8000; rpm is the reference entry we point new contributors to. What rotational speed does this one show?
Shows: 3500; rpm
